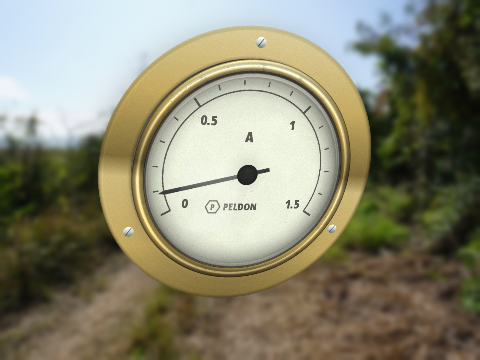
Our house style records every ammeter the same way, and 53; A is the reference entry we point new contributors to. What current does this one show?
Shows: 0.1; A
